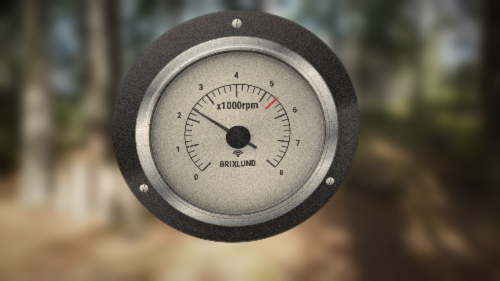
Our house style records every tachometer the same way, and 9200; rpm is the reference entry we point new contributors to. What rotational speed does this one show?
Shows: 2400; rpm
